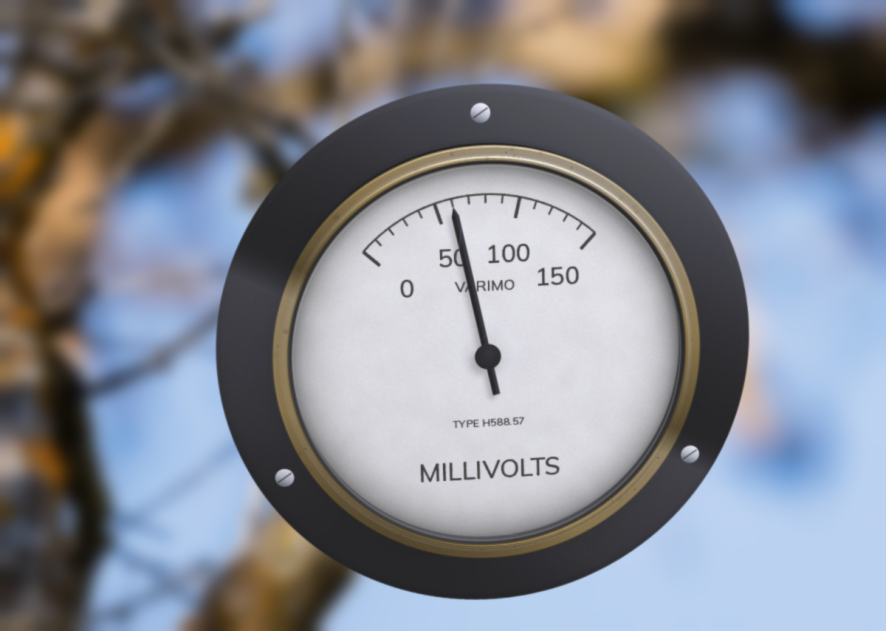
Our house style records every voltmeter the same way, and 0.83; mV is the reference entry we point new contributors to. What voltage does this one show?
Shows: 60; mV
